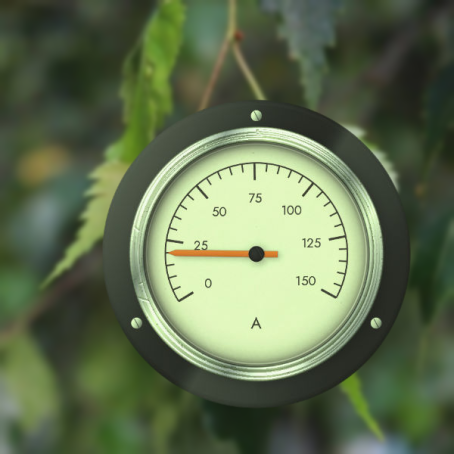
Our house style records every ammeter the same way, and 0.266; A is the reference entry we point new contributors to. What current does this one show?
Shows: 20; A
